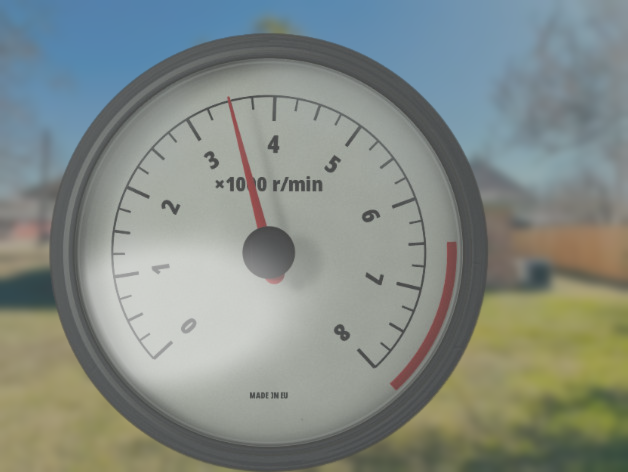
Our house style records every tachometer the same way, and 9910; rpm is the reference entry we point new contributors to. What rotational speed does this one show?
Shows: 3500; rpm
